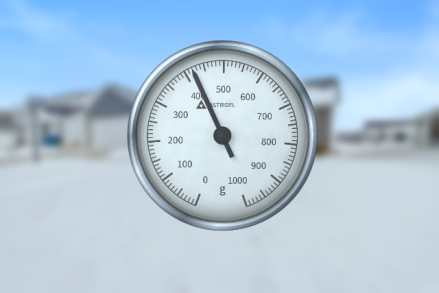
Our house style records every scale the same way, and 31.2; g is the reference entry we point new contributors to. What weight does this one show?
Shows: 420; g
